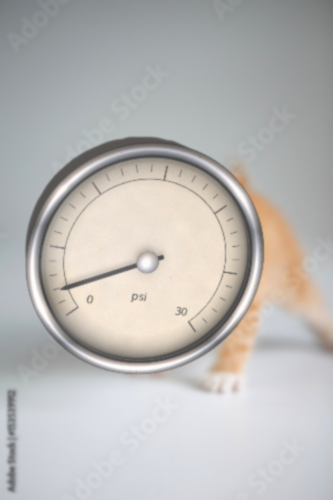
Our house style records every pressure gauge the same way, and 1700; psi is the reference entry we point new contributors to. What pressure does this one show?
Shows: 2; psi
